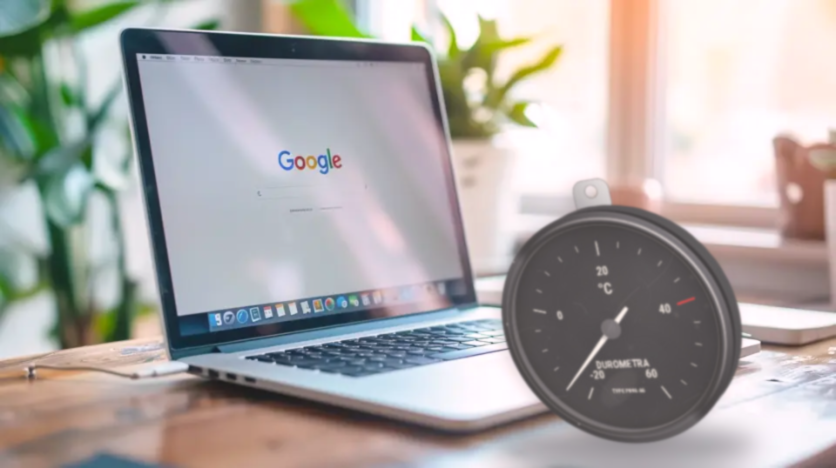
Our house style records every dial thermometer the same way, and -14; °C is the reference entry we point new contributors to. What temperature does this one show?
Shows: -16; °C
